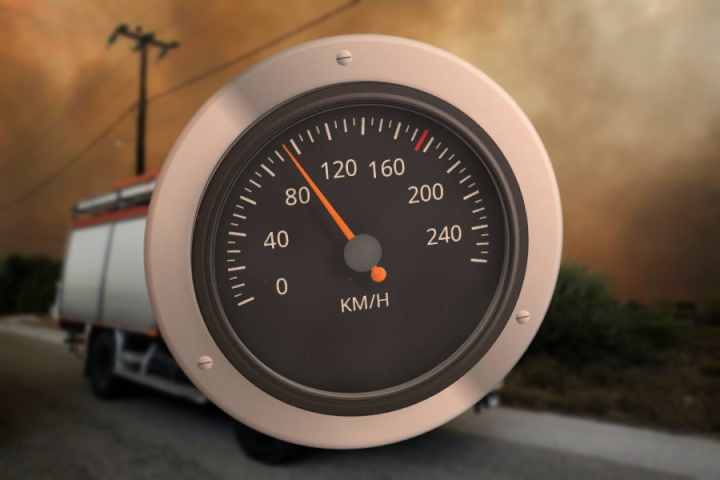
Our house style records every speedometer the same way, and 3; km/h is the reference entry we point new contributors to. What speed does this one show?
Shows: 95; km/h
